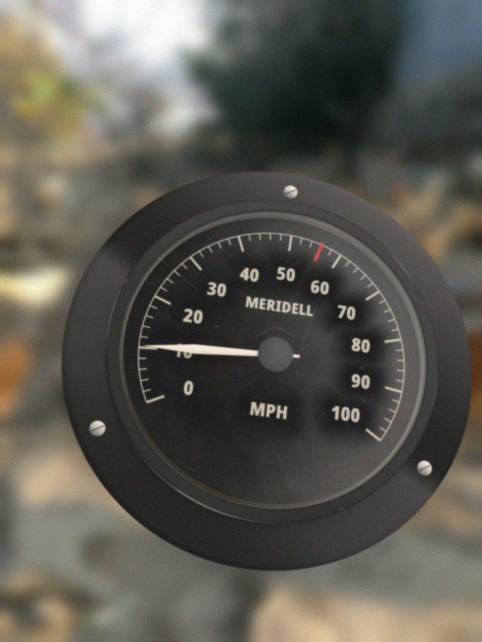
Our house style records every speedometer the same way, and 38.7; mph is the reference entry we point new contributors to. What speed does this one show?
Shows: 10; mph
